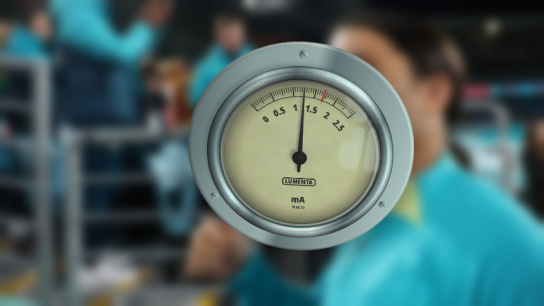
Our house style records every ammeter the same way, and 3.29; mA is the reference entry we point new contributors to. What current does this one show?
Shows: 1.25; mA
